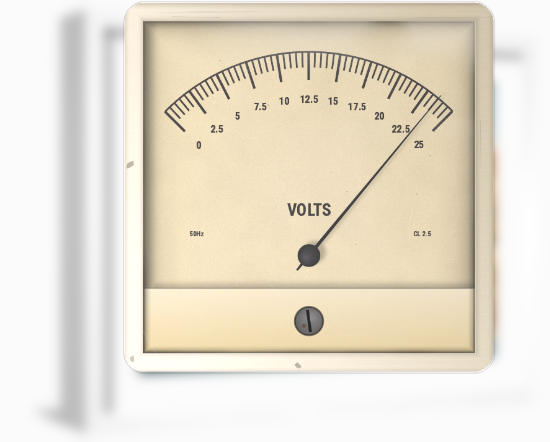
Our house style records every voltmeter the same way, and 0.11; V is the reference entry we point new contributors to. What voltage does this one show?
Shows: 23.5; V
